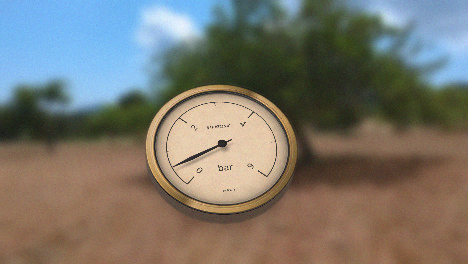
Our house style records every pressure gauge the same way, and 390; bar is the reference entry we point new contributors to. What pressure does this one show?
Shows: 0.5; bar
